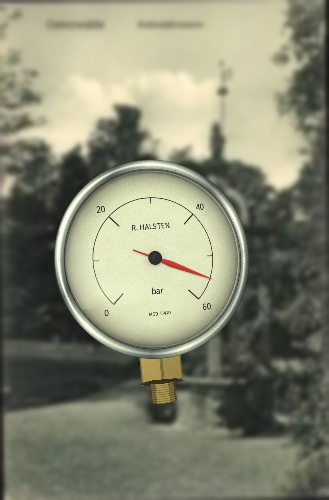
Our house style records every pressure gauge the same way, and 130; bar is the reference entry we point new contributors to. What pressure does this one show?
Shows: 55; bar
